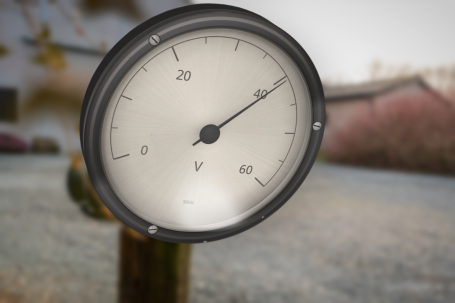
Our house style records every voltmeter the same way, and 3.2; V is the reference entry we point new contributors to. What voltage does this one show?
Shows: 40; V
